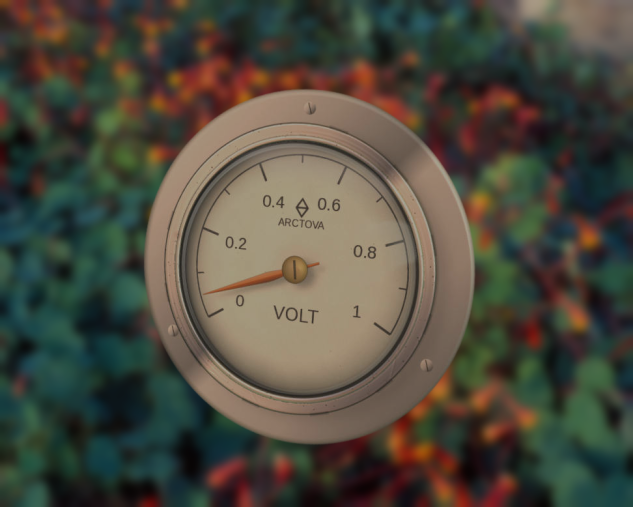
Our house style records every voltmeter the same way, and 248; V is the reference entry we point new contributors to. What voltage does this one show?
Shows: 0.05; V
